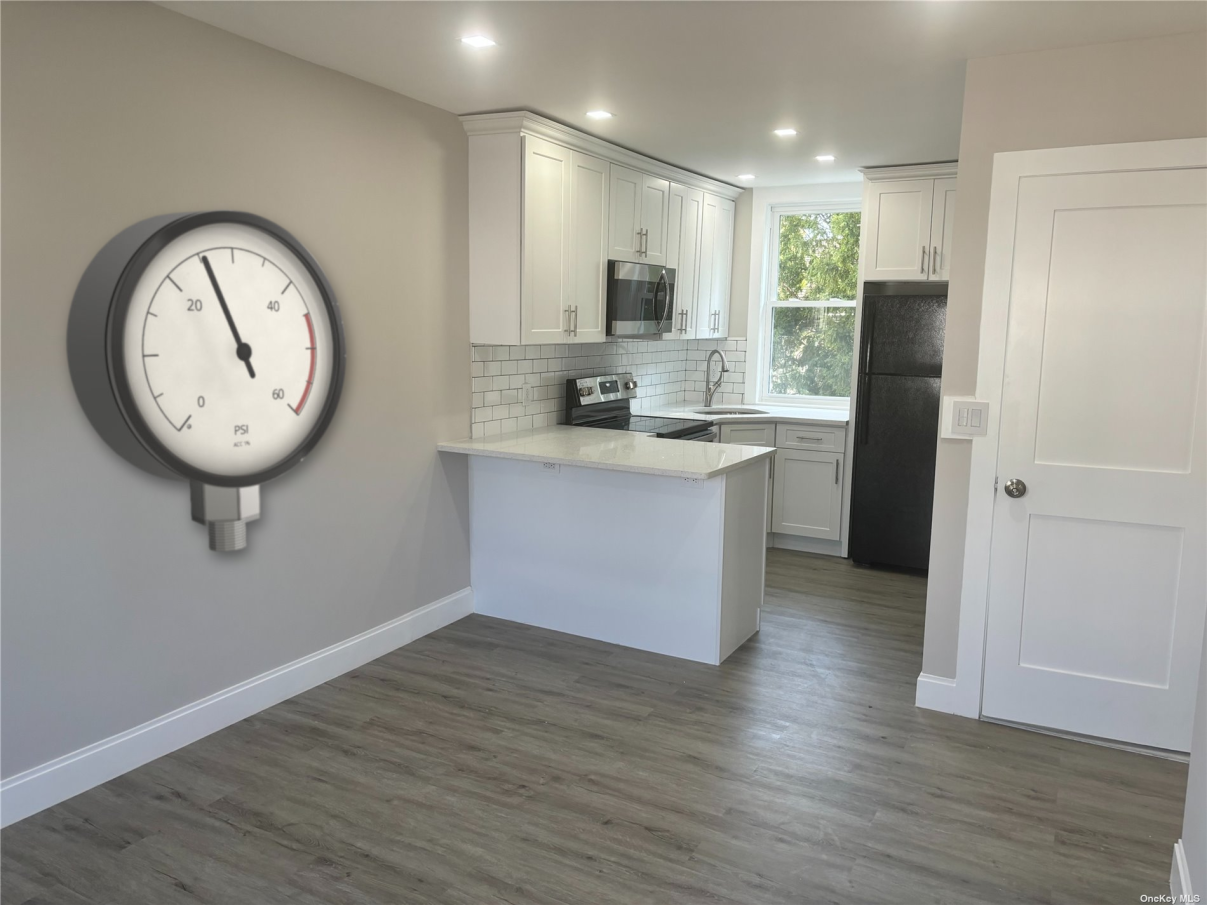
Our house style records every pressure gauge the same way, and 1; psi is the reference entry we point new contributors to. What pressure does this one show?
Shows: 25; psi
